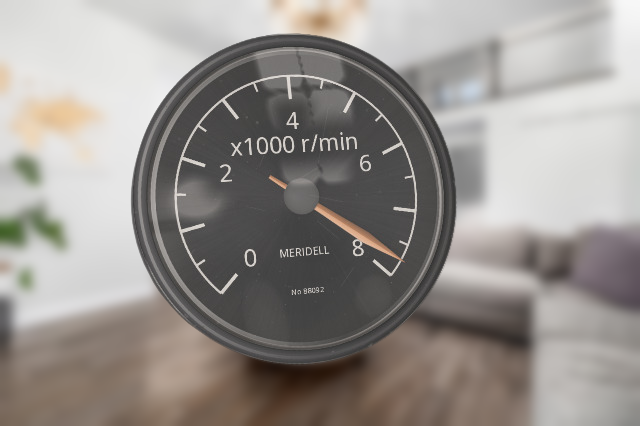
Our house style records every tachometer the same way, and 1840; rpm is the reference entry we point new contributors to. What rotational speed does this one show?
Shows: 7750; rpm
